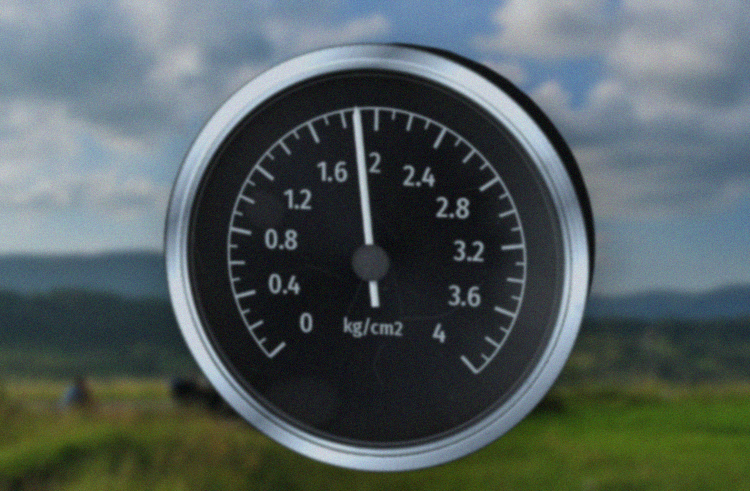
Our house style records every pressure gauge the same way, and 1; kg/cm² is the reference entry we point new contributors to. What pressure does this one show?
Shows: 1.9; kg/cm²
